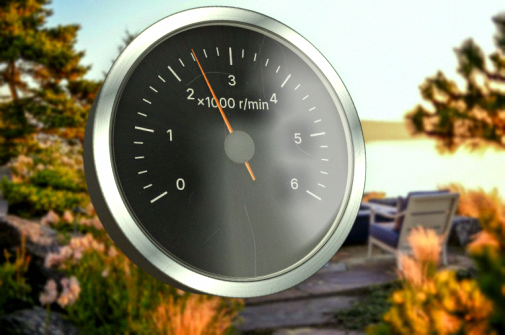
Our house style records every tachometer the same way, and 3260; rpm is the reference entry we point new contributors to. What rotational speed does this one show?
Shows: 2400; rpm
